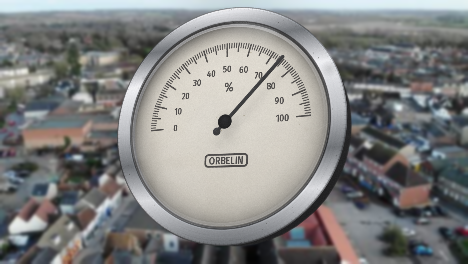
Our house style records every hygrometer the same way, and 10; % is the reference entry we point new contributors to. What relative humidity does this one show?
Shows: 75; %
